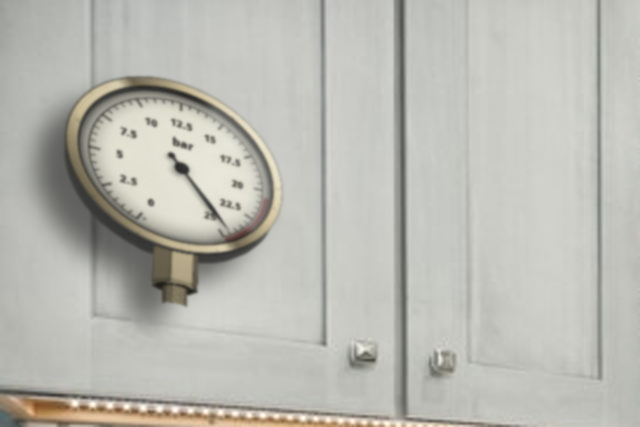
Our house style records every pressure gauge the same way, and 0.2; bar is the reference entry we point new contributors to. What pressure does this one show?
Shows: 24.5; bar
